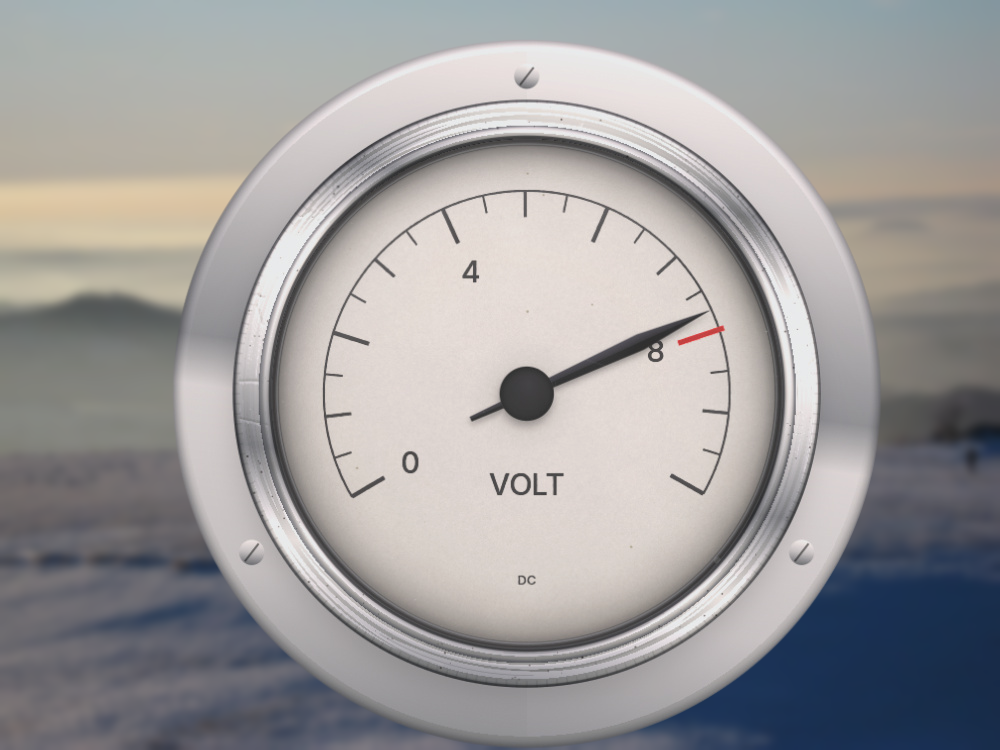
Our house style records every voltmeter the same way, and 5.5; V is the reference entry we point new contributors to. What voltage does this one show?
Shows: 7.75; V
